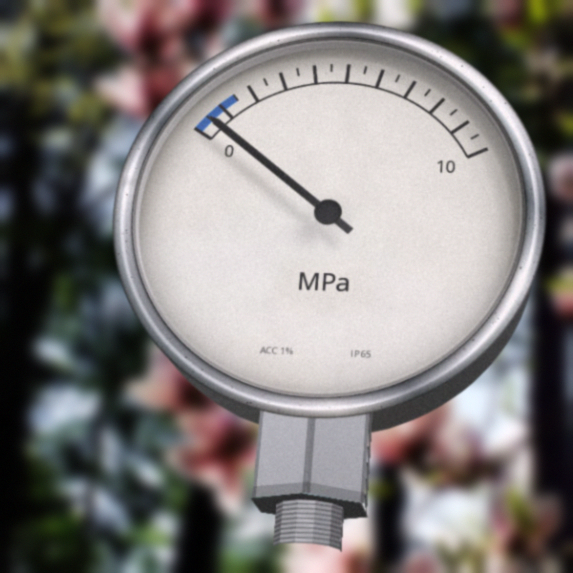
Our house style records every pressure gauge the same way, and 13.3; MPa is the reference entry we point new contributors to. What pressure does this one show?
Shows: 0.5; MPa
